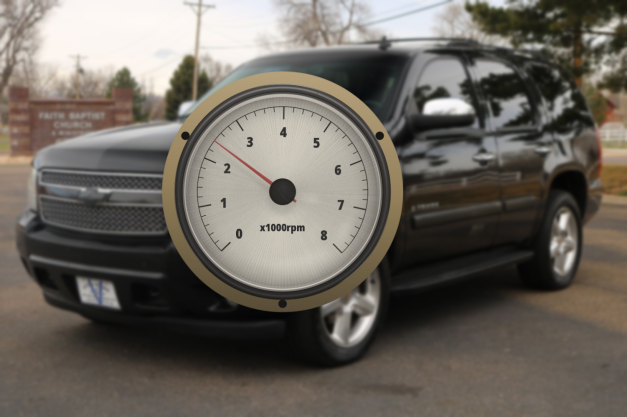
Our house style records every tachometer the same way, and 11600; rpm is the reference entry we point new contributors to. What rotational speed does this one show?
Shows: 2400; rpm
